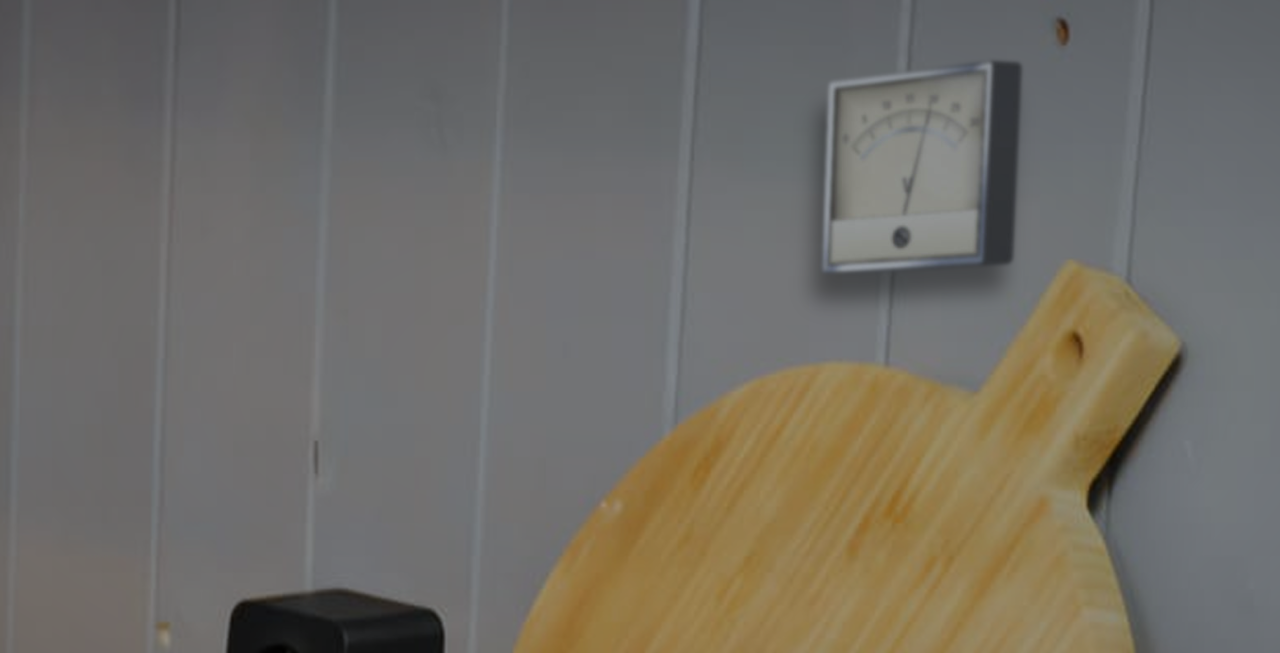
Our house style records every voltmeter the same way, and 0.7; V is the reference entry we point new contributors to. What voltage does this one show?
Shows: 20; V
